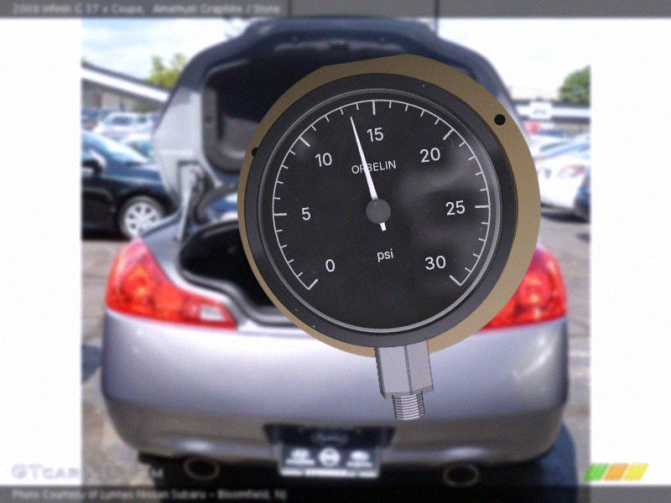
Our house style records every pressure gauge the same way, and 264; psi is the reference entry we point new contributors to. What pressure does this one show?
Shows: 13.5; psi
